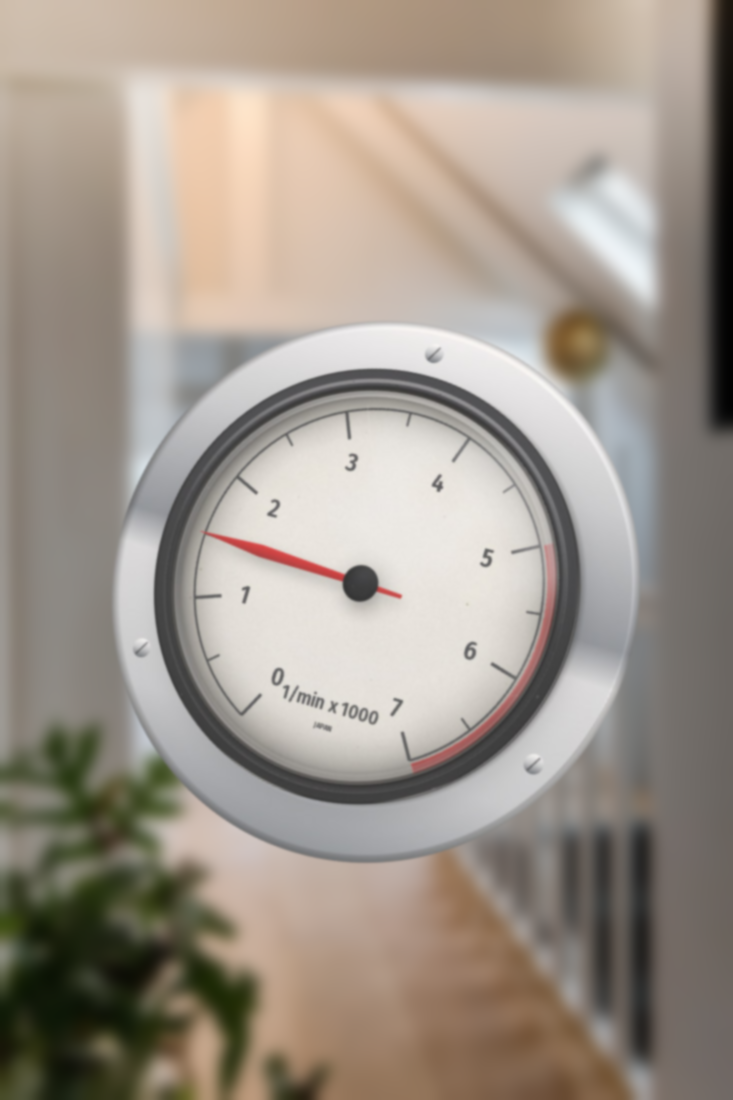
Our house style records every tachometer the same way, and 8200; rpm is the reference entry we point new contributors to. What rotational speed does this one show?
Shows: 1500; rpm
